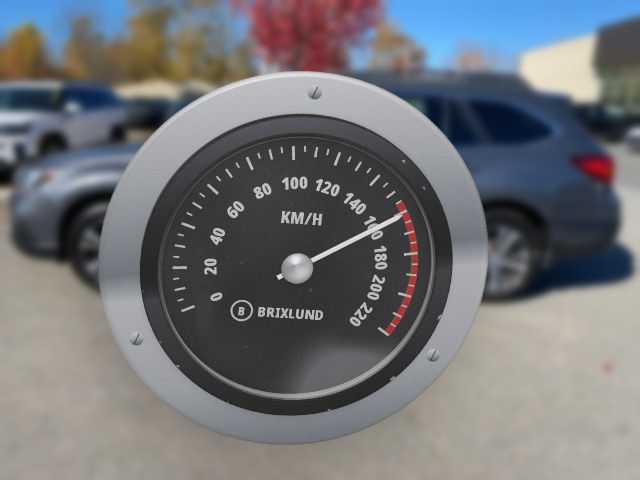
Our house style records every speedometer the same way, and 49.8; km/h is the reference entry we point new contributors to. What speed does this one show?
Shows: 160; km/h
